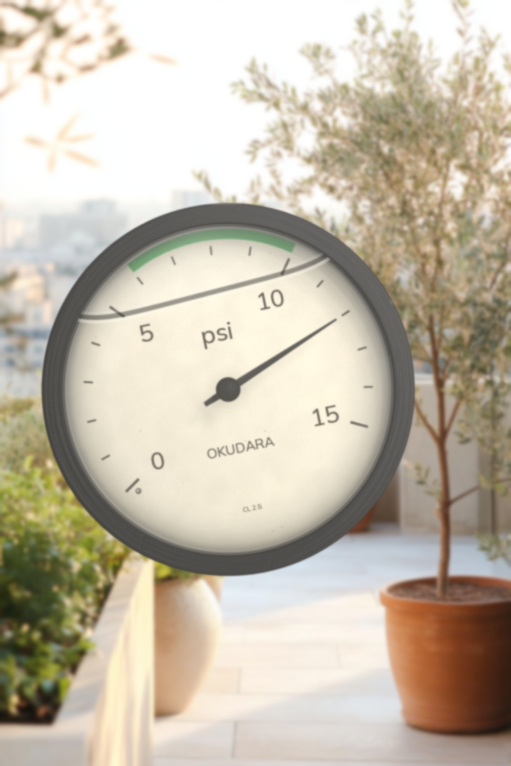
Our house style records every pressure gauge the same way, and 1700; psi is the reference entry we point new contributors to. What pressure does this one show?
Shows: 12; psi
